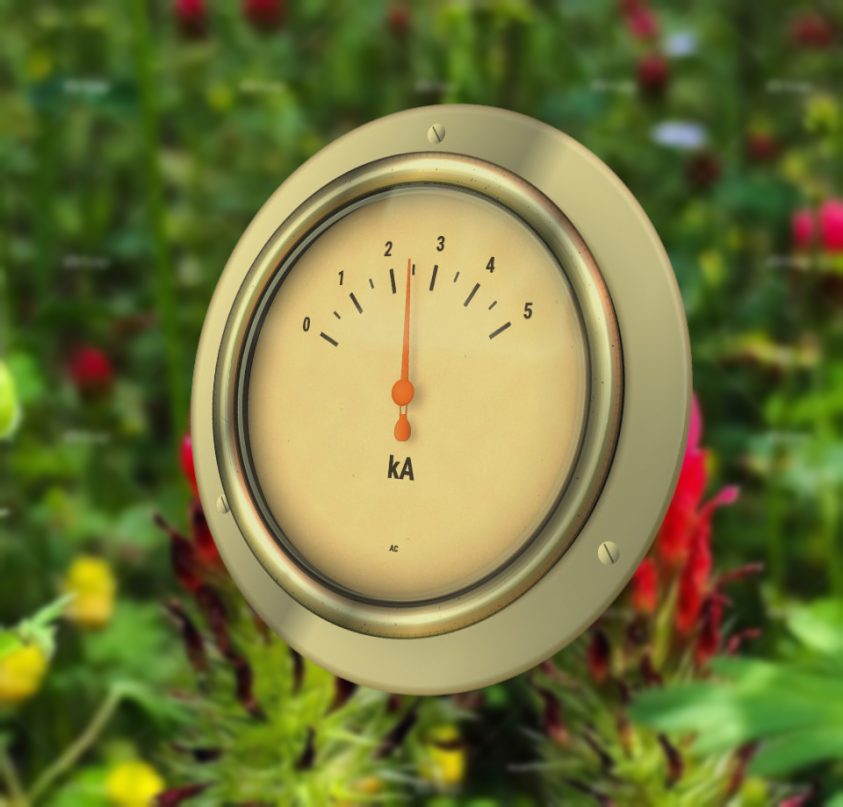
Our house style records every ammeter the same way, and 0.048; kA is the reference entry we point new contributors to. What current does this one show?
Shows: 2.5; kA
